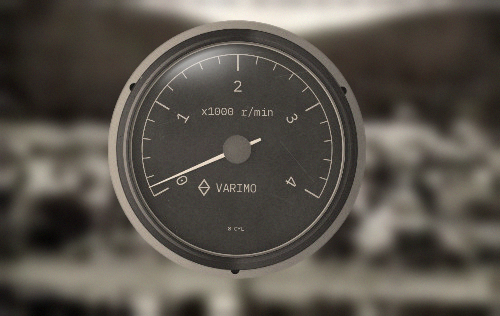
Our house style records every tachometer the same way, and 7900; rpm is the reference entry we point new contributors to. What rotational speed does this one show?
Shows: 100; rpm
